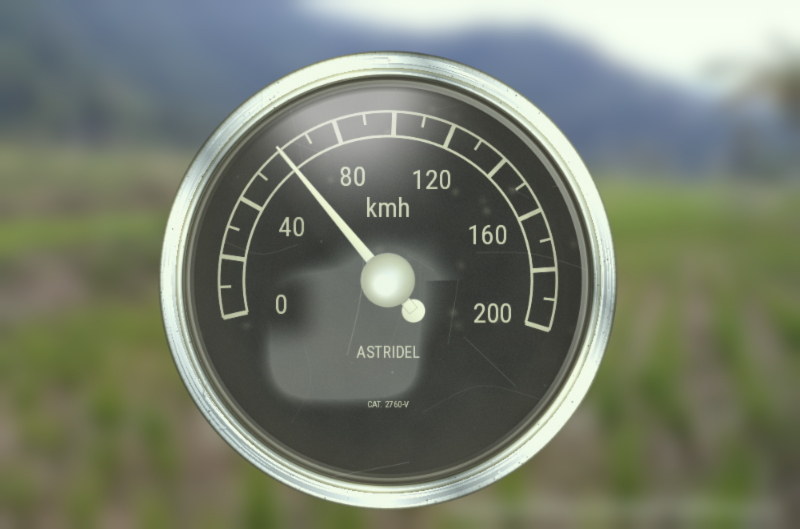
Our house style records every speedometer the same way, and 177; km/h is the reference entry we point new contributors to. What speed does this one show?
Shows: 60; km/h
